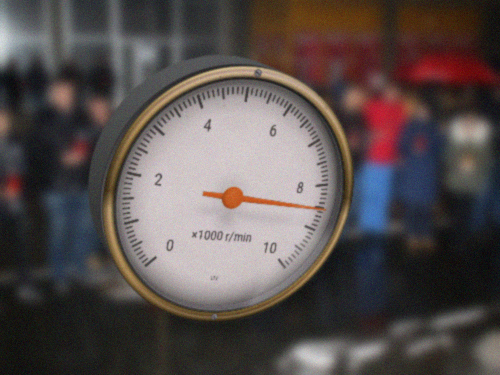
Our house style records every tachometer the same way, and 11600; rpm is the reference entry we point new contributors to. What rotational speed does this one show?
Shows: 8500; rpm
